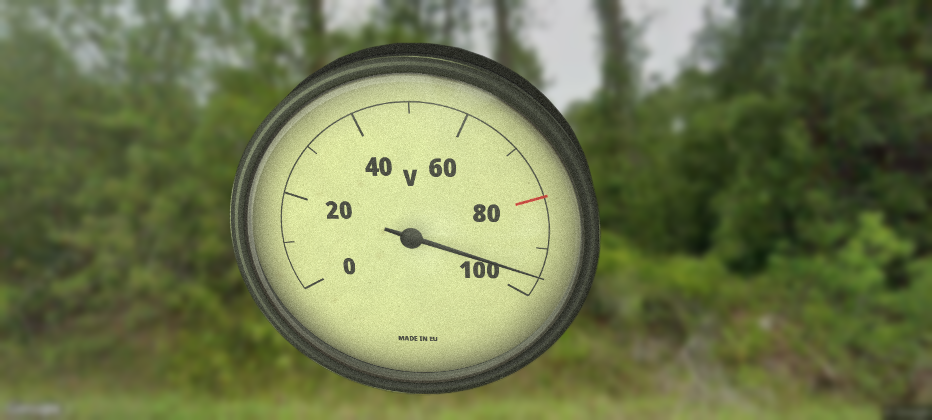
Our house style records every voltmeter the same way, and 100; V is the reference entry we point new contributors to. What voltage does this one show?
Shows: 95; V
